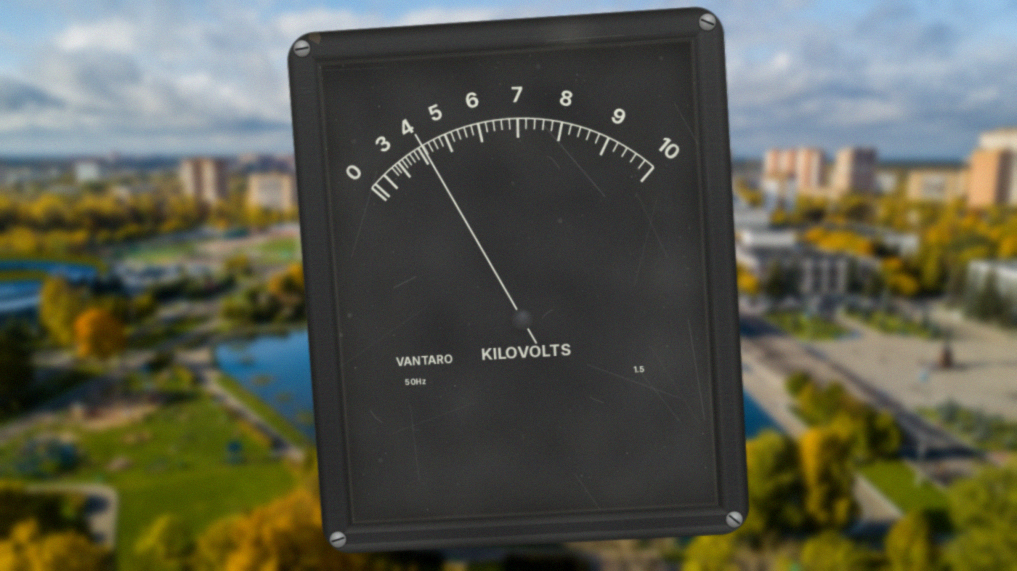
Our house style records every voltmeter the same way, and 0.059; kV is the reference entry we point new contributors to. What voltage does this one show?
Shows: 4.2; kV
